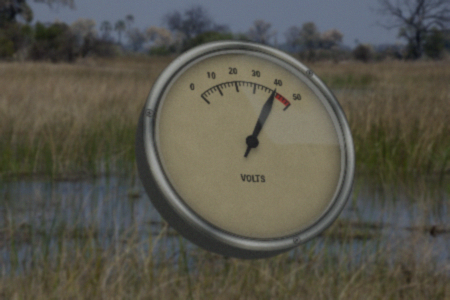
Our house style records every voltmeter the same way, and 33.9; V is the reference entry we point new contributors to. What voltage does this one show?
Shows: 40; V
